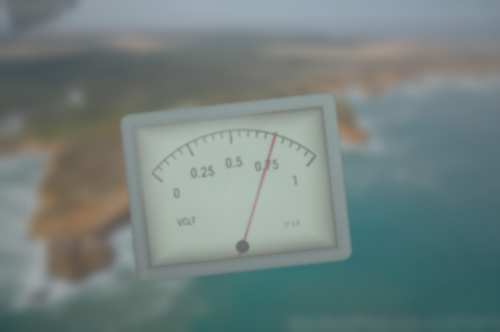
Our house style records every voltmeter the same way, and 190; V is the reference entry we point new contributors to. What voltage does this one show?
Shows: 0.75; V
